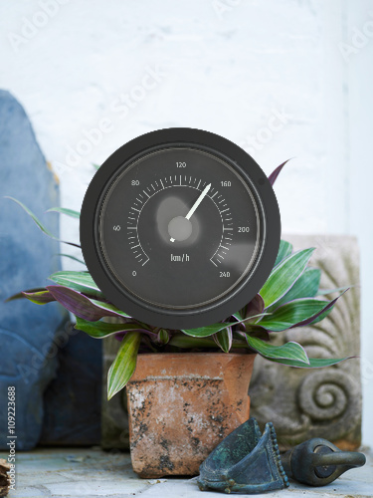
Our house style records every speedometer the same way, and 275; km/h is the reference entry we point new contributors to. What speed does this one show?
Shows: 150; km/h
